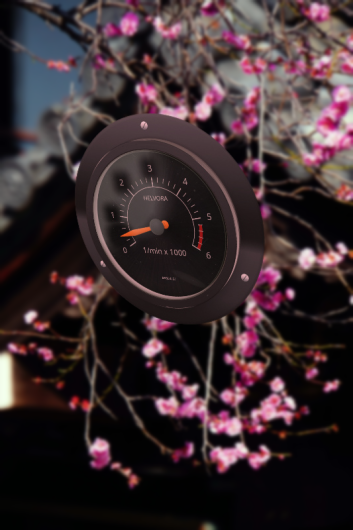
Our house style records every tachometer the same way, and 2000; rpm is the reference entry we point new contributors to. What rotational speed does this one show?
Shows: 400; rpm
